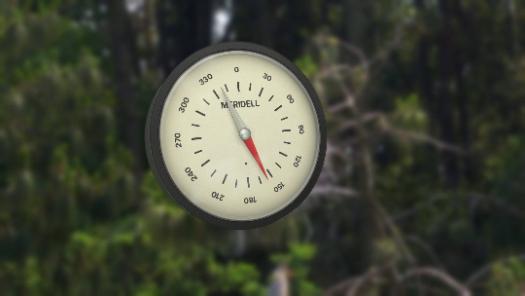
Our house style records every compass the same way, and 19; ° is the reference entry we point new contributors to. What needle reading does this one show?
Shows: 157.5; °
